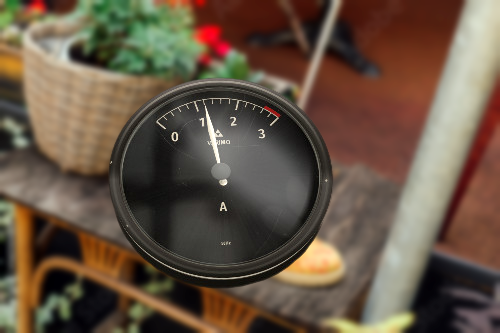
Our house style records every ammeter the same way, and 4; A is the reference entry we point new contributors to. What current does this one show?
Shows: 1.2; A
